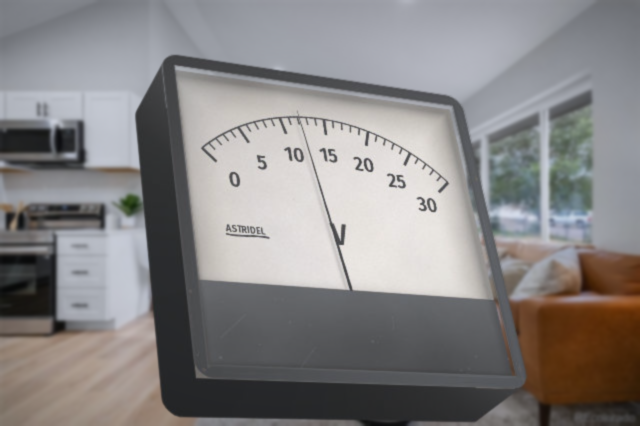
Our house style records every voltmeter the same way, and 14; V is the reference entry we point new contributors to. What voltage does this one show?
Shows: 12; V
